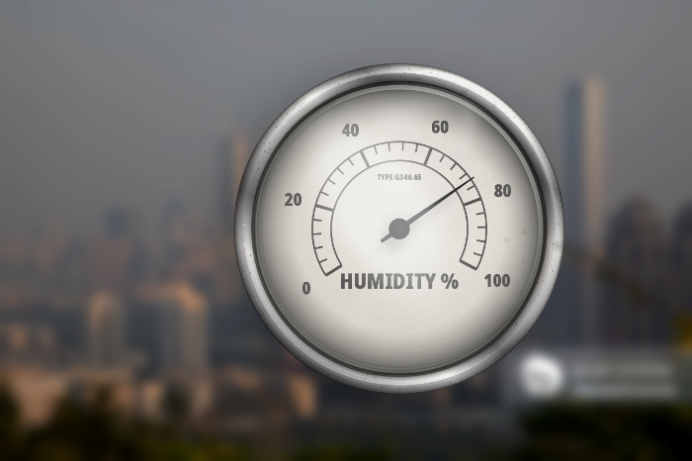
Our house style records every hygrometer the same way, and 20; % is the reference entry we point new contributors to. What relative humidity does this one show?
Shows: 74; %
